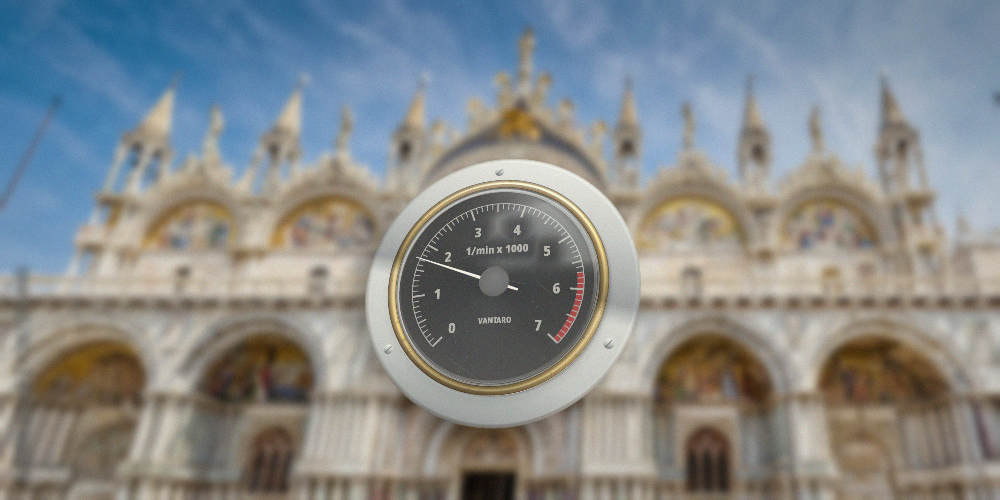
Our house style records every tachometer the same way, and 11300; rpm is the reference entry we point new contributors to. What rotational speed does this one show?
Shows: 1700; rpm
